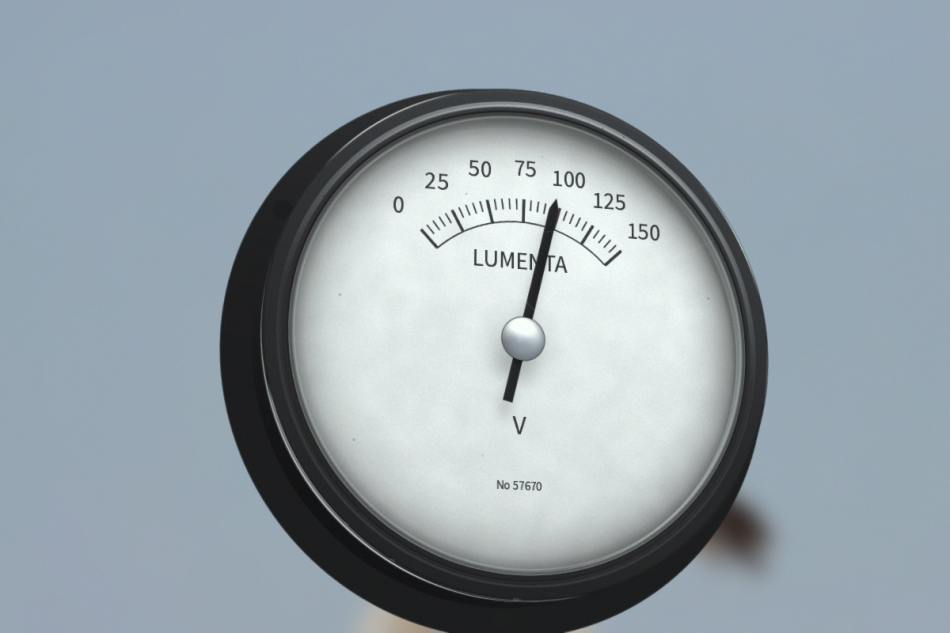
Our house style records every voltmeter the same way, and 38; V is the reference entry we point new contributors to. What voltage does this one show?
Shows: 95; V
